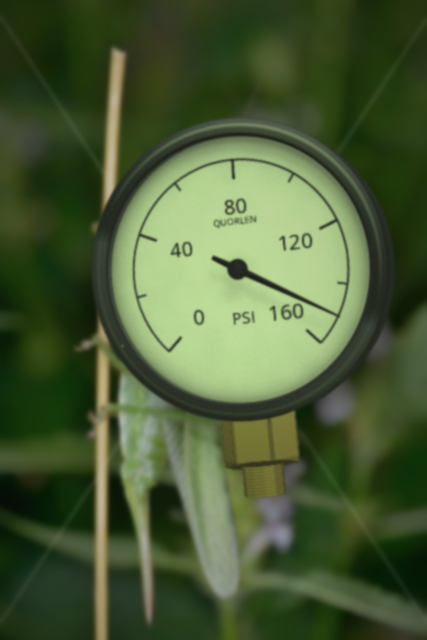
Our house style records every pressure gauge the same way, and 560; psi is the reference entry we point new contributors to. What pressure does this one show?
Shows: 150; psi
